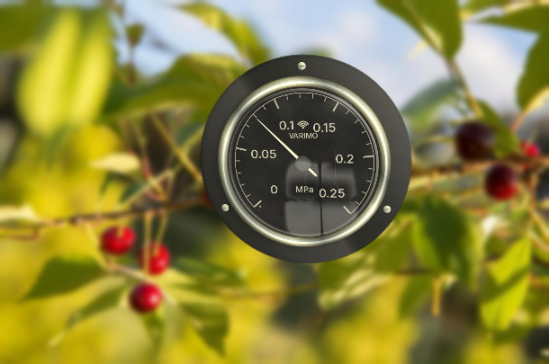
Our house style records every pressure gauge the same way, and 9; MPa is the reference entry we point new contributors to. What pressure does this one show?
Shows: 0.08; MPa
